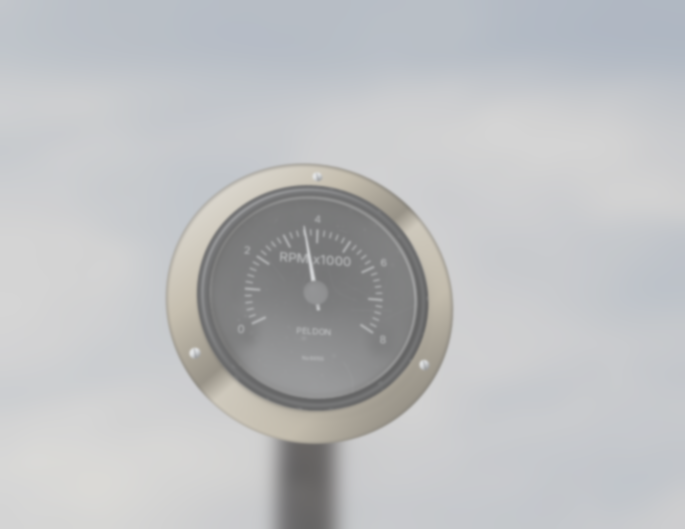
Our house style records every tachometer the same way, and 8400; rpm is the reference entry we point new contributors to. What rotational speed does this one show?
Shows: 3600; rpm
